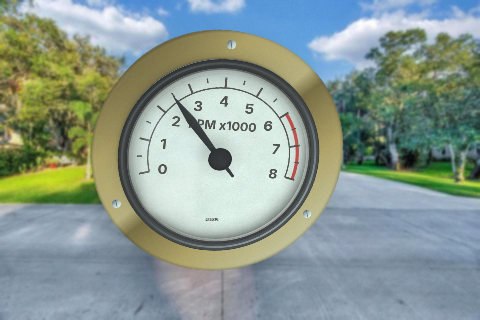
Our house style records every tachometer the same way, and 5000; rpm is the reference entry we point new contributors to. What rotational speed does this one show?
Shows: 2500; rpm
